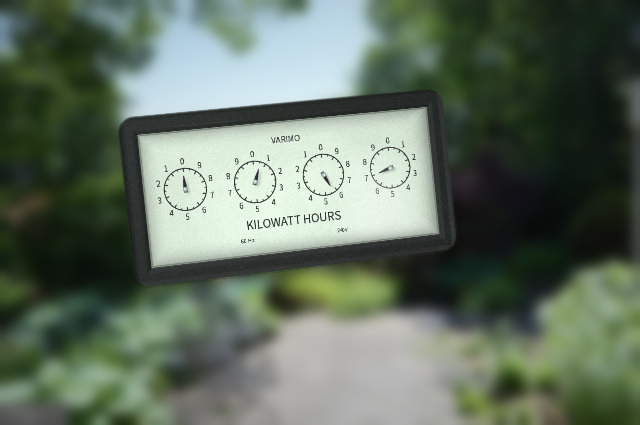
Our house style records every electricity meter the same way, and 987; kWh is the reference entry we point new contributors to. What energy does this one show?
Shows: 57; kWh
